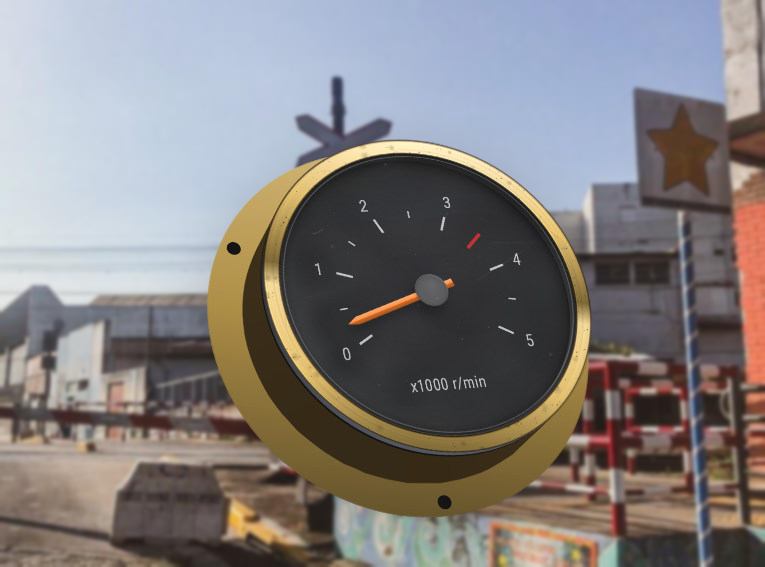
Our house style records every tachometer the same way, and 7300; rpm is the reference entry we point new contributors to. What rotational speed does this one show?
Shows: 250; rpm
